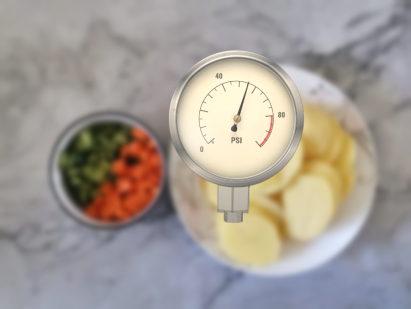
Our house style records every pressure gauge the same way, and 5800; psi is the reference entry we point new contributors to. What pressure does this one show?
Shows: 55; psi
